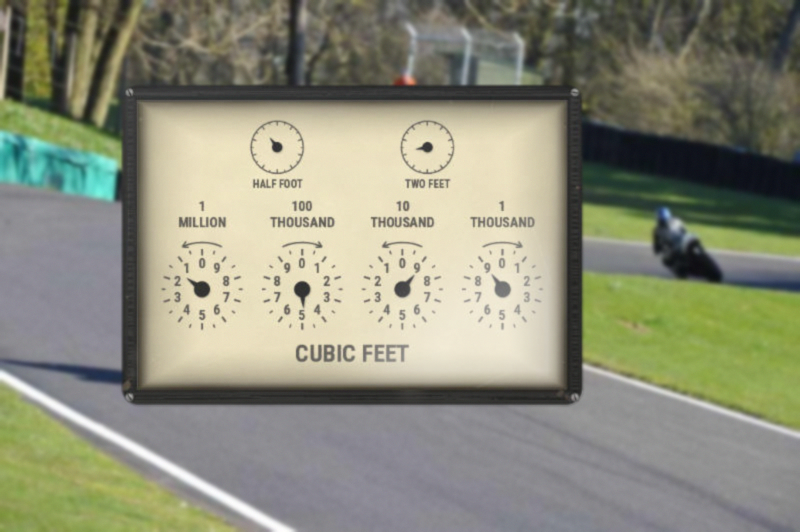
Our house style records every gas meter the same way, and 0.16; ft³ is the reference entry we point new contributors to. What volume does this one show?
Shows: 148900; ft³
